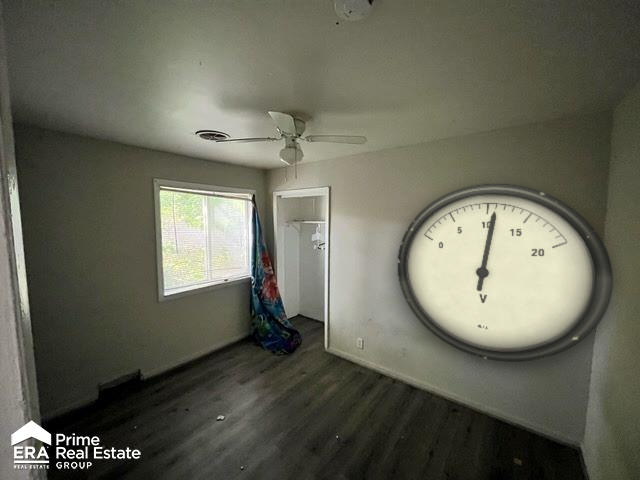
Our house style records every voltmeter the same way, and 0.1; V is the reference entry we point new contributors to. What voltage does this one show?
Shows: 11; V
